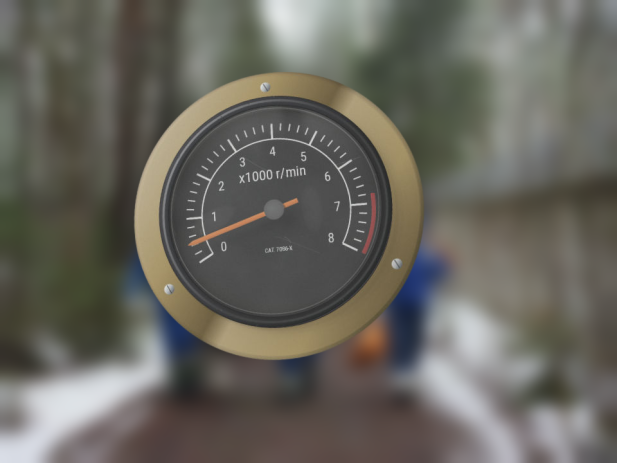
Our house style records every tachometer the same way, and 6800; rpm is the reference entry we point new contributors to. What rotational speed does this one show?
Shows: 400; rpm
